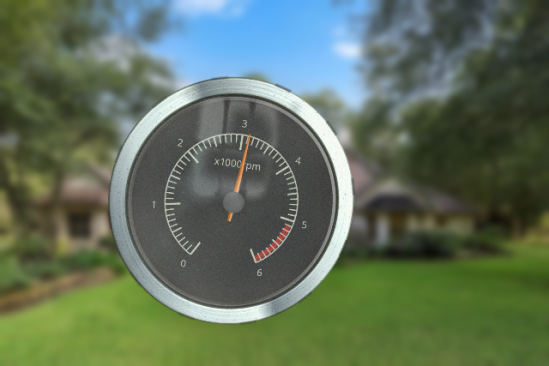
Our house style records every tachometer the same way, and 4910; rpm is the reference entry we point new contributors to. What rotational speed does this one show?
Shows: 3100; rpm
